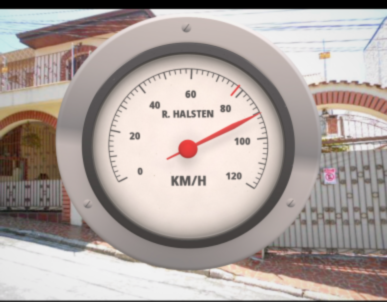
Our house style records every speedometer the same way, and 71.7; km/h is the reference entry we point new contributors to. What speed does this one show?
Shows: 90; km/h
